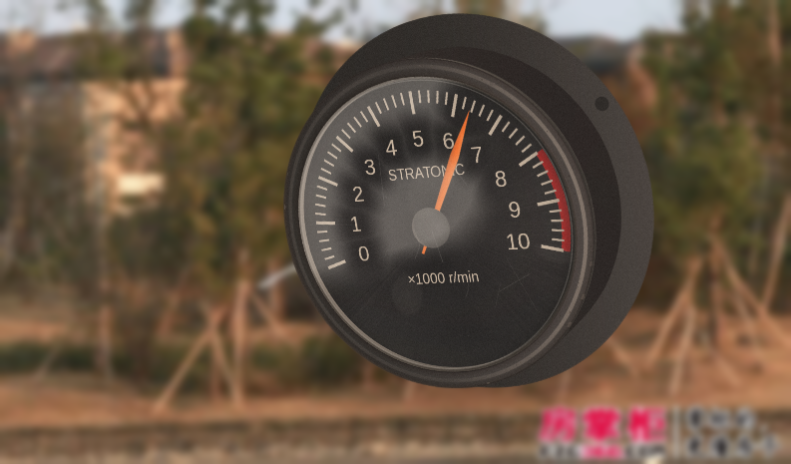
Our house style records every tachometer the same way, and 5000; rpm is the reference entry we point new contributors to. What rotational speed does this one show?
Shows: 6400; rpm
